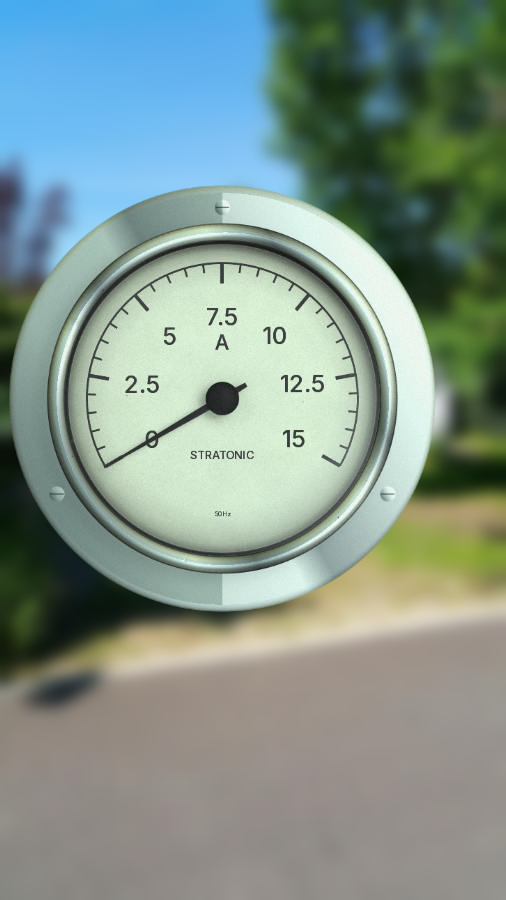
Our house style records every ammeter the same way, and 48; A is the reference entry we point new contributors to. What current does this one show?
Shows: 0; A
